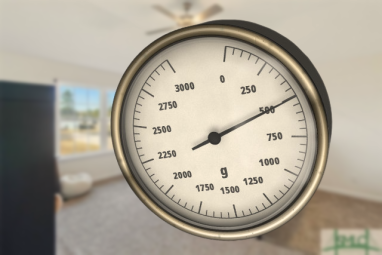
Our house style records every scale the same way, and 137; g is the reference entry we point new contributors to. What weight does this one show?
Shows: 500; g
